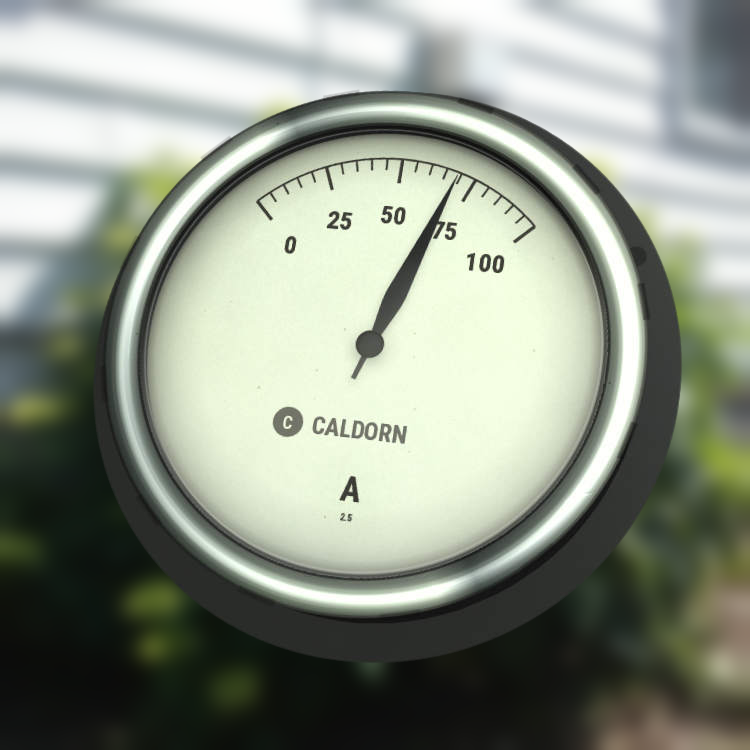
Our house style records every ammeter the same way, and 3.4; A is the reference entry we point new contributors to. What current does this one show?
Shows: 70; A
